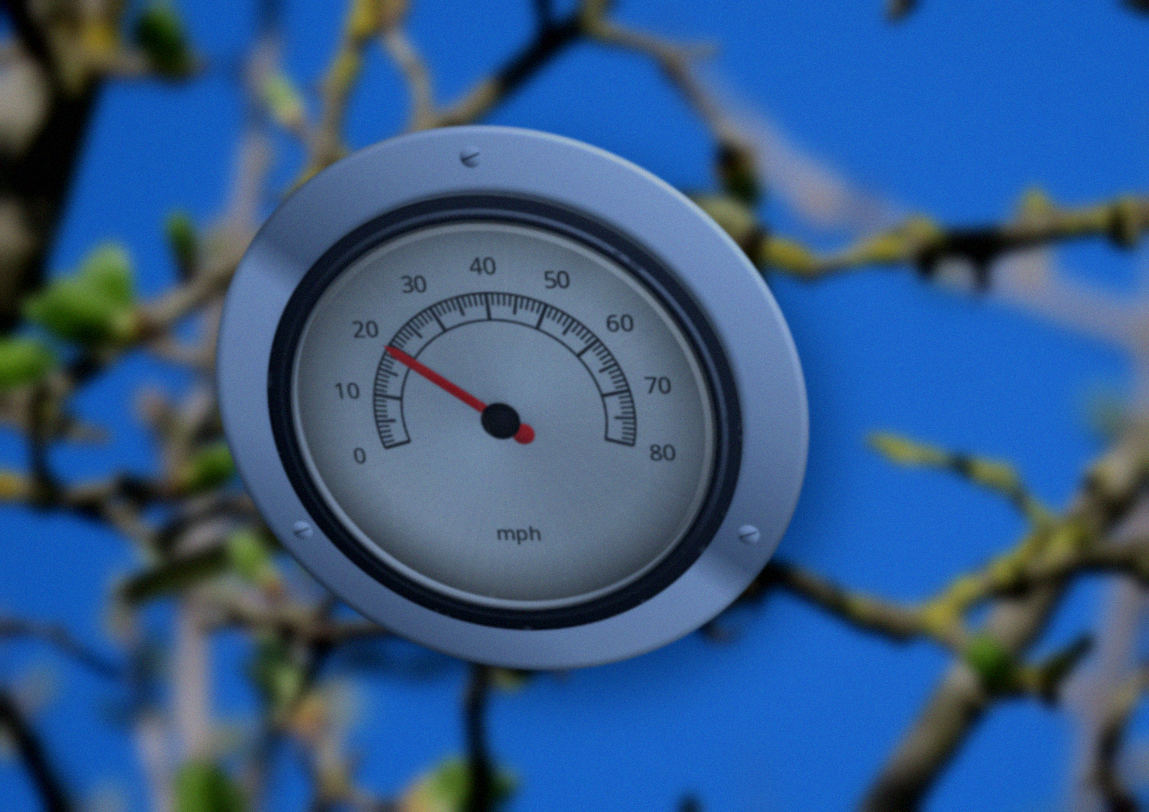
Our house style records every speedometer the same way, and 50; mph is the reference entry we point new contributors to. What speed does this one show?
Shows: 20; mph
